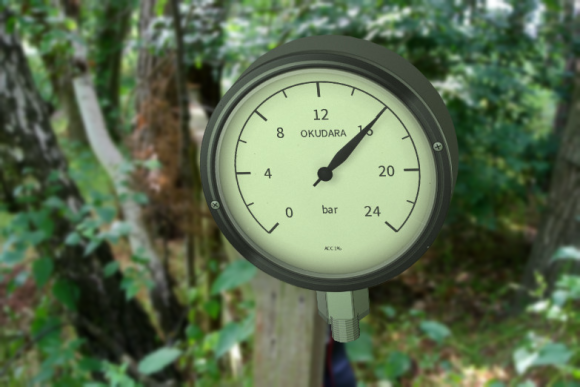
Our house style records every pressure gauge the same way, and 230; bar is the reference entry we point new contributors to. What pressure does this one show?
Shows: 16; bar
